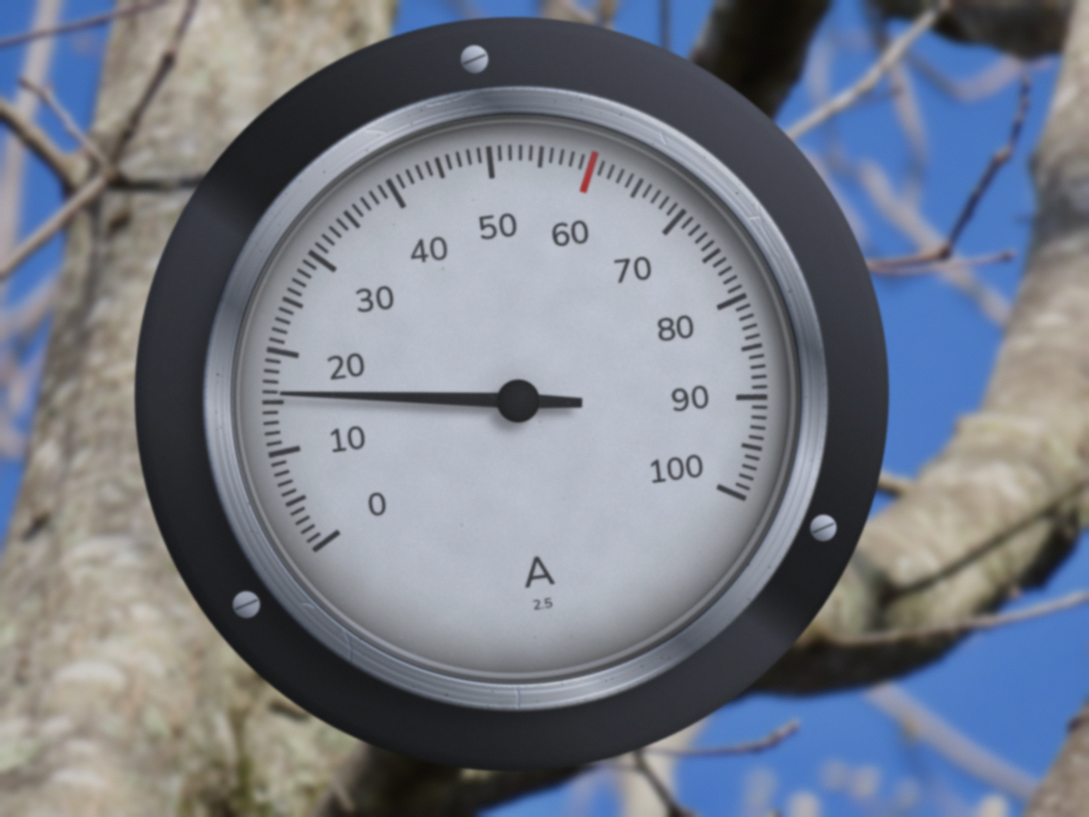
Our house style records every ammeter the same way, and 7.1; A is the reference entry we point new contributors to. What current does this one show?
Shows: 16; A
